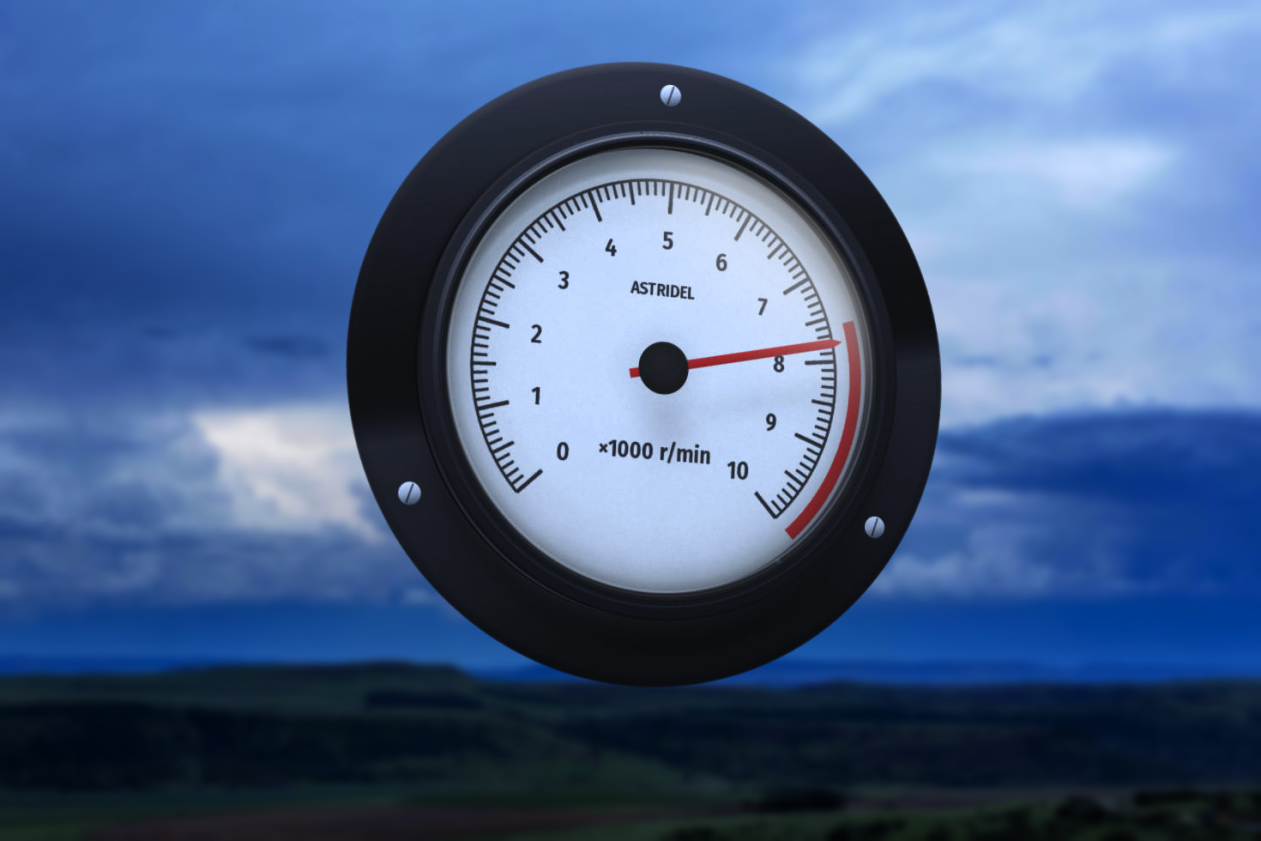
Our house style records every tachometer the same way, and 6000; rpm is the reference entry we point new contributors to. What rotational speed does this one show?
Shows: 7800; rpm
